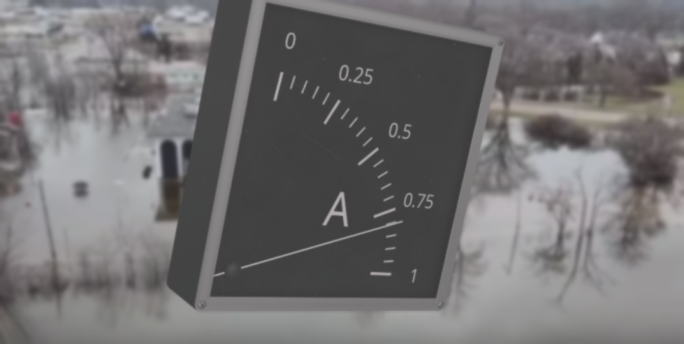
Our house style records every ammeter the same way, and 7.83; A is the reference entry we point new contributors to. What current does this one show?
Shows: 0.8; A
